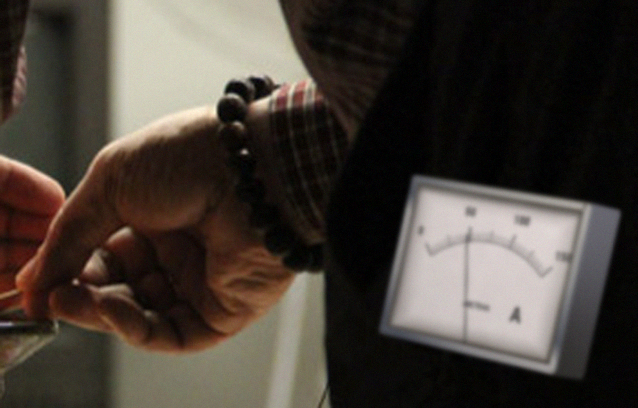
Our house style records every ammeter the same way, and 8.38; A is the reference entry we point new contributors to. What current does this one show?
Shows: 50; A
